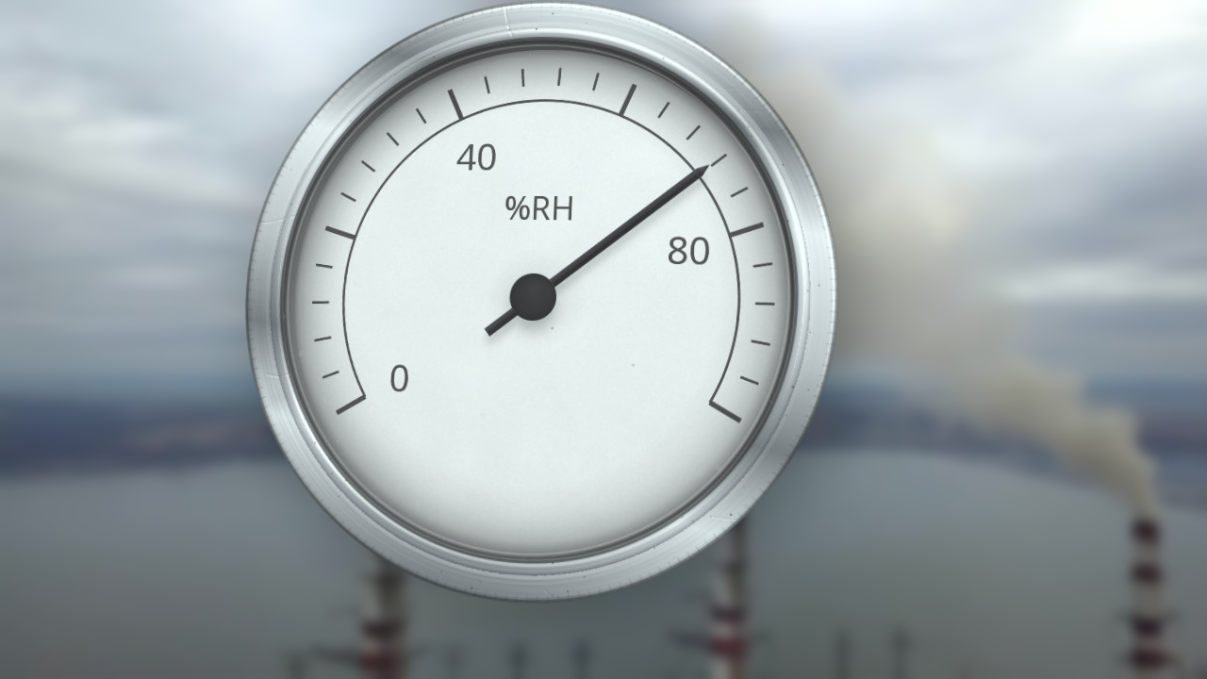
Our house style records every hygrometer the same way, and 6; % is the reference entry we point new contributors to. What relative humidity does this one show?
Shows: 72; %
